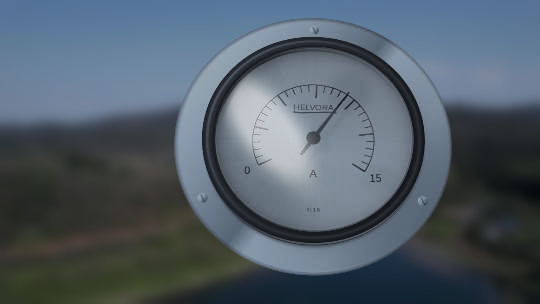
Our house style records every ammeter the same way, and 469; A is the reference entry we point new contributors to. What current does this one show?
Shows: 9.5; A
